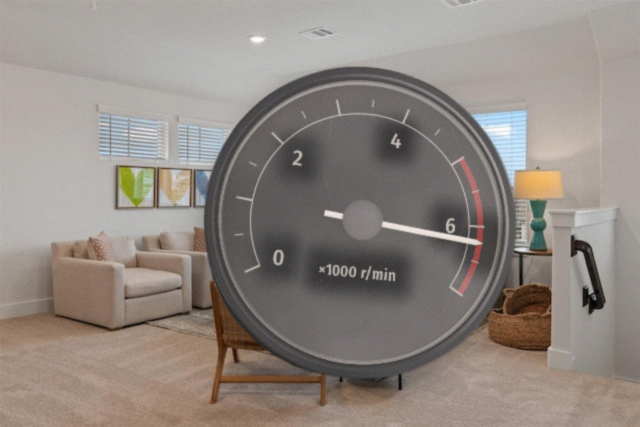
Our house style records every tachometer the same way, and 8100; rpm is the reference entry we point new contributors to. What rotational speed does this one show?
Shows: 6250; rpm
